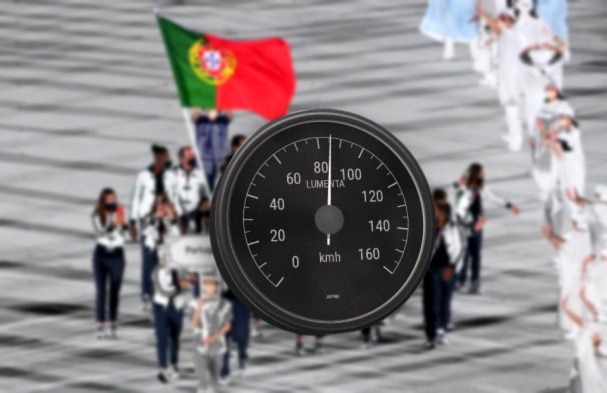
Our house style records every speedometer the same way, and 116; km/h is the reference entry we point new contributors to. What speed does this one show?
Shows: 85; km/h
